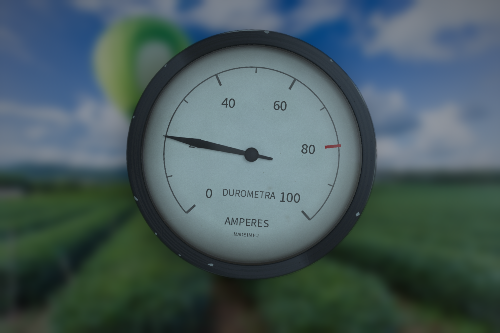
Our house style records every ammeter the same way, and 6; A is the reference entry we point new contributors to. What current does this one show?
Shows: 20; A
